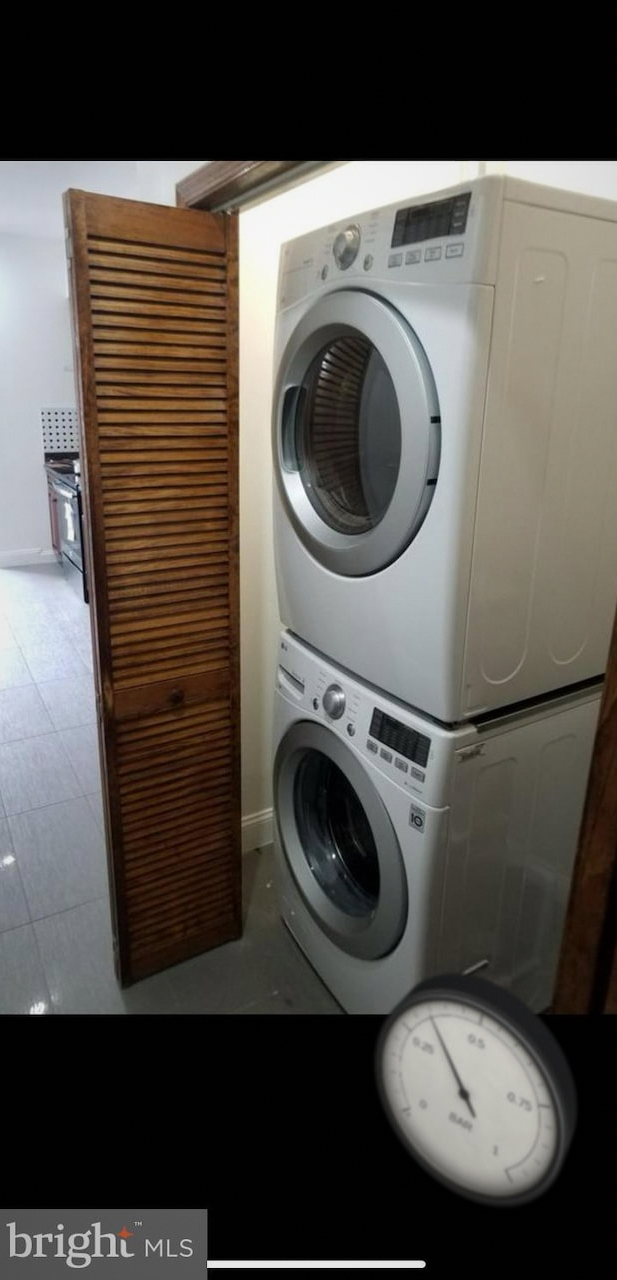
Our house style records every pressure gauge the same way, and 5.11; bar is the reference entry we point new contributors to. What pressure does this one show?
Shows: 0.35; bar
